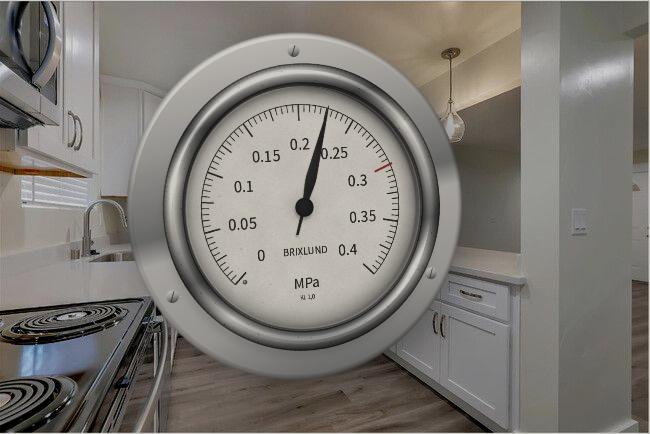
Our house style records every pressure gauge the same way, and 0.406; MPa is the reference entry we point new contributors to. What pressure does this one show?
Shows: 0.225; MPa
